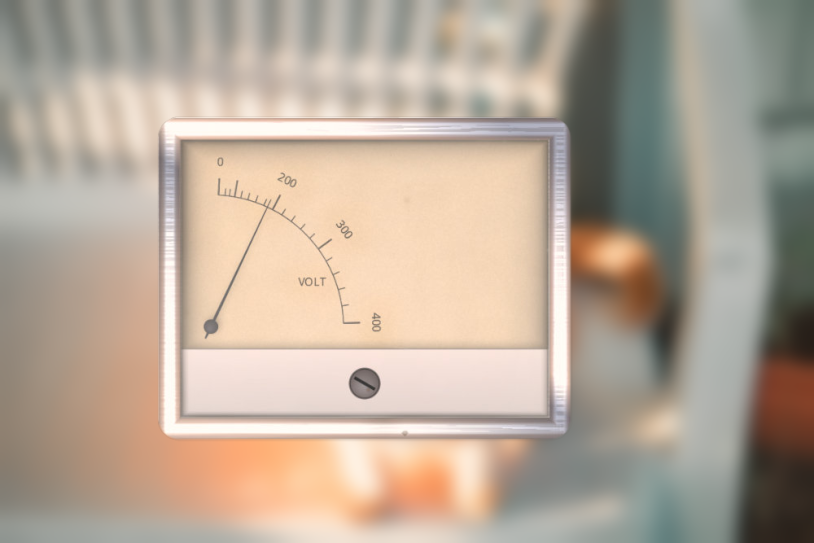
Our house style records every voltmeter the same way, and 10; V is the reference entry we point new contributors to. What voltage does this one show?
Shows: 190; V
